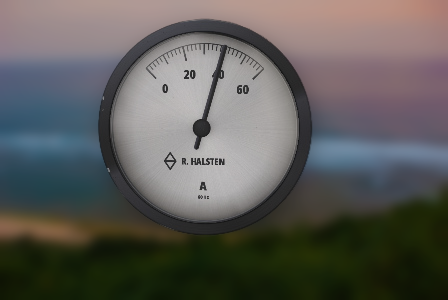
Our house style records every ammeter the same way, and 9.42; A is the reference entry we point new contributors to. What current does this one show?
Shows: 40; A
